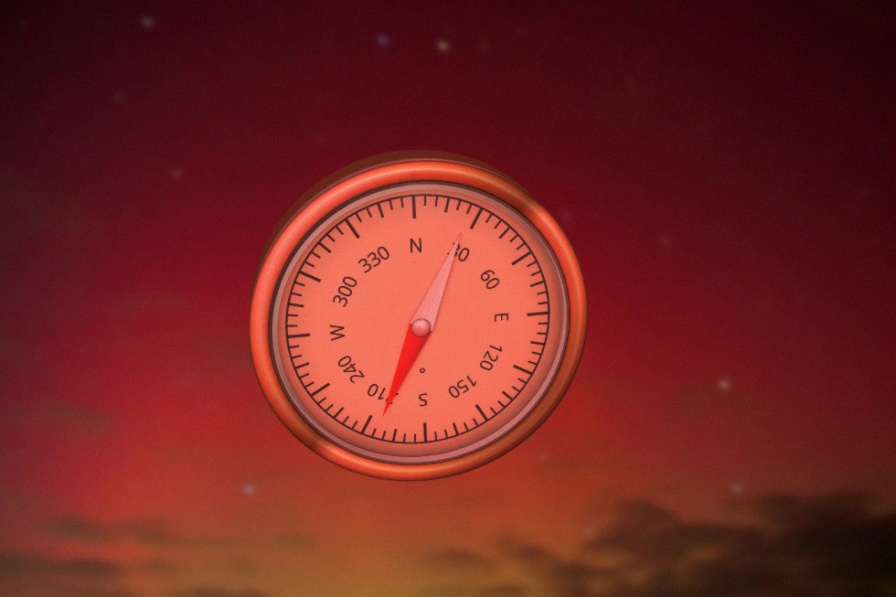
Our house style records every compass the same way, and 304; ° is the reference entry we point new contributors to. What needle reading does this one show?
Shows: 205; °
